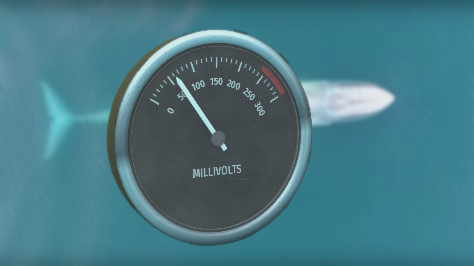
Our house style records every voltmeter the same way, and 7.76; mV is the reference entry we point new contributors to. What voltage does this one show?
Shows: 60; mV
